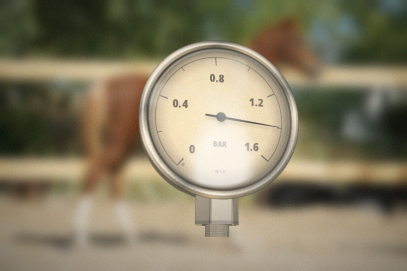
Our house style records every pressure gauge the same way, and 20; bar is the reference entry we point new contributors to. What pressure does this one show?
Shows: 1.4; bar
